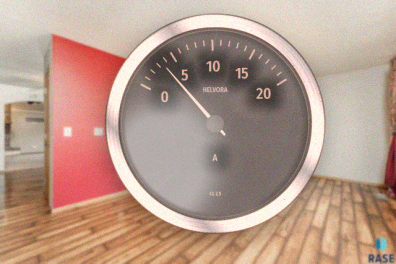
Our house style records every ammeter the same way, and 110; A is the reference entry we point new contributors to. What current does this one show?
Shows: 3.5; A
